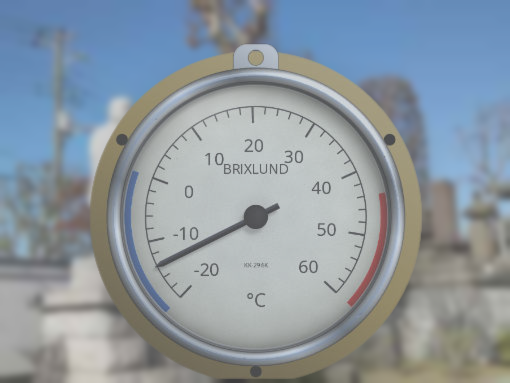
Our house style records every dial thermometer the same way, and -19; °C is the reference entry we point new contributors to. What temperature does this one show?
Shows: -14; °C
